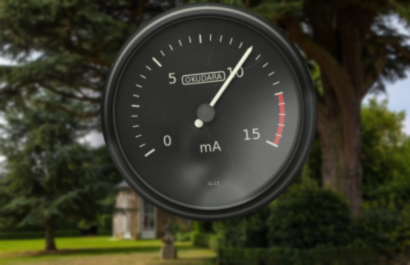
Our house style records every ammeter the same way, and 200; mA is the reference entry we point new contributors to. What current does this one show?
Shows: 10; mA
